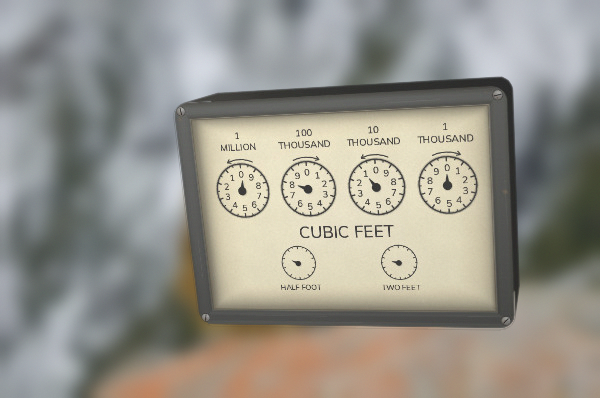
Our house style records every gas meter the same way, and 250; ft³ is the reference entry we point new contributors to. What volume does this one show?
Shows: 981000; ft³
